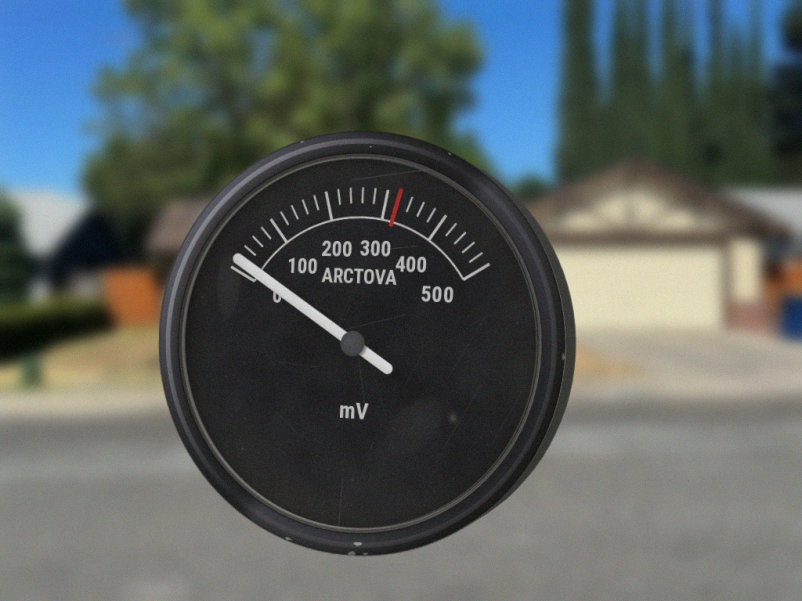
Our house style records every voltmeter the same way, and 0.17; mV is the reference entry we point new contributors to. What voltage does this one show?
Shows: 20; mV
